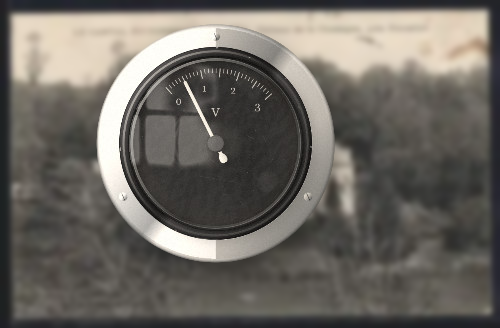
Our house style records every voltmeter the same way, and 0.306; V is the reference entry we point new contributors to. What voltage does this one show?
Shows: 0.5; V
